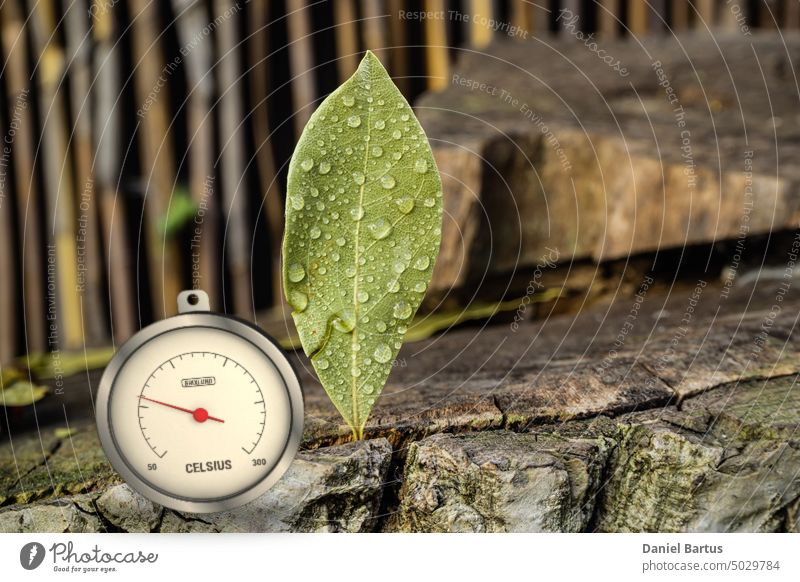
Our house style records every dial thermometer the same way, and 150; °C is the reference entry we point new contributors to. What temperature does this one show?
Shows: 110; °C
